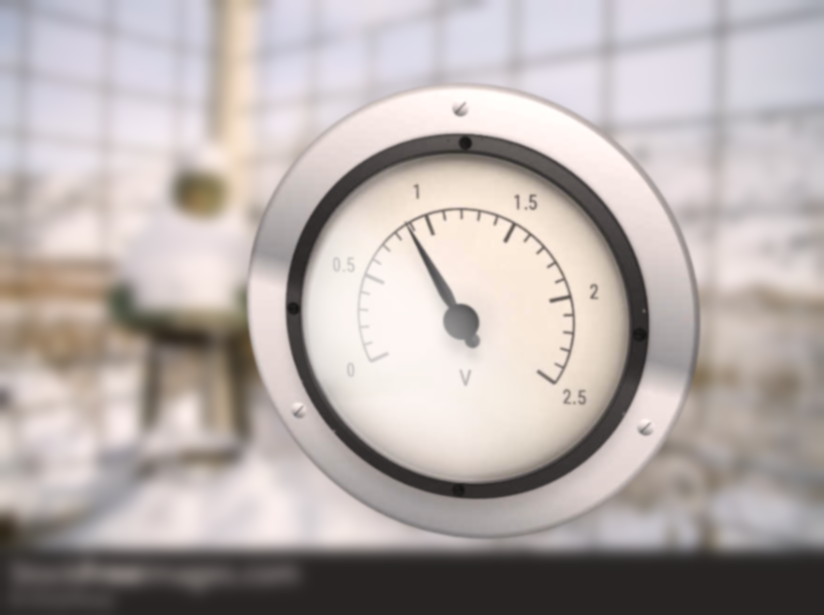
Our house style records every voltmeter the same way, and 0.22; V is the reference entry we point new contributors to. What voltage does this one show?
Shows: 0.9; V
